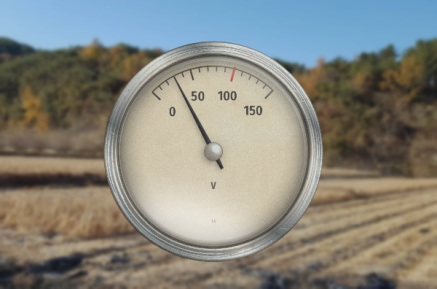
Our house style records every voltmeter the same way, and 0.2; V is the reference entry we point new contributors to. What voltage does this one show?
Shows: 30; V
